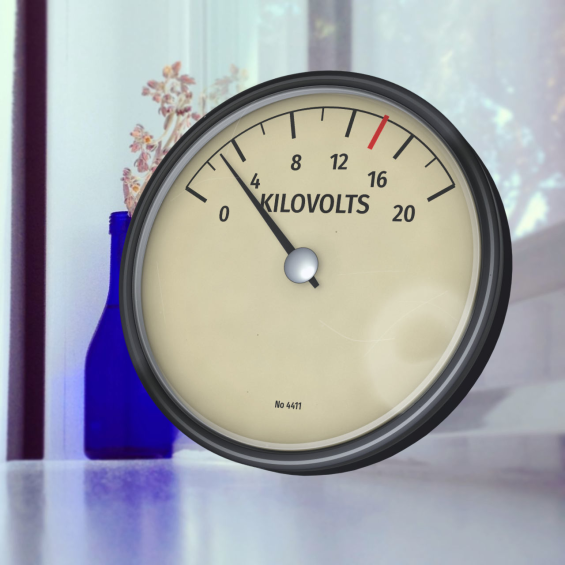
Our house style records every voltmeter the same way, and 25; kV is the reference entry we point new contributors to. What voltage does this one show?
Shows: 3; kV
